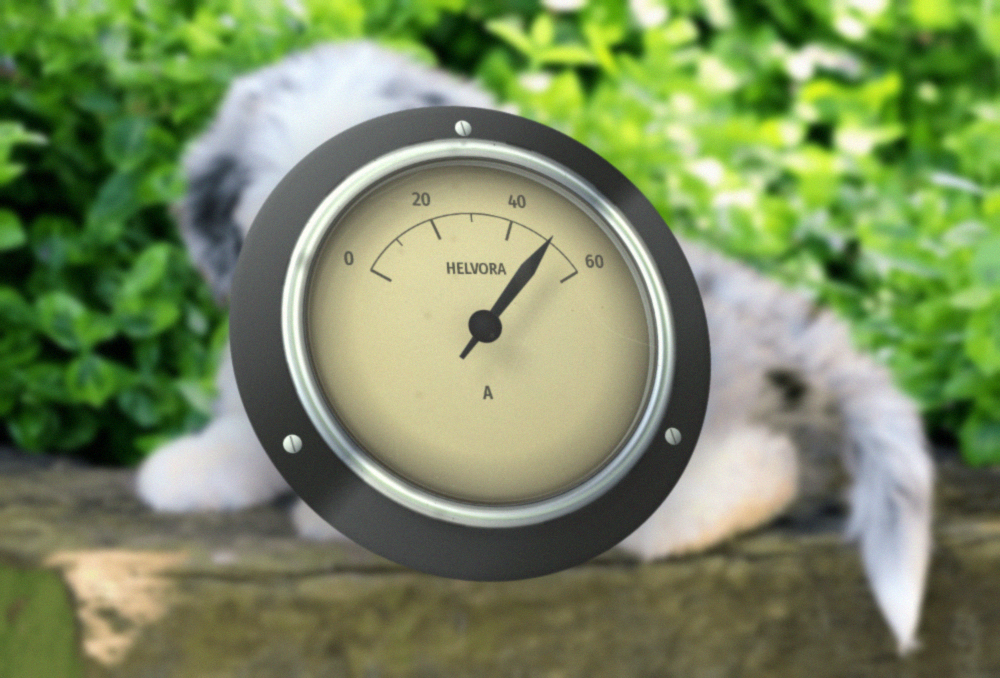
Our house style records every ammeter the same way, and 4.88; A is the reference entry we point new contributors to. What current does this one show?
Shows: 50; A
